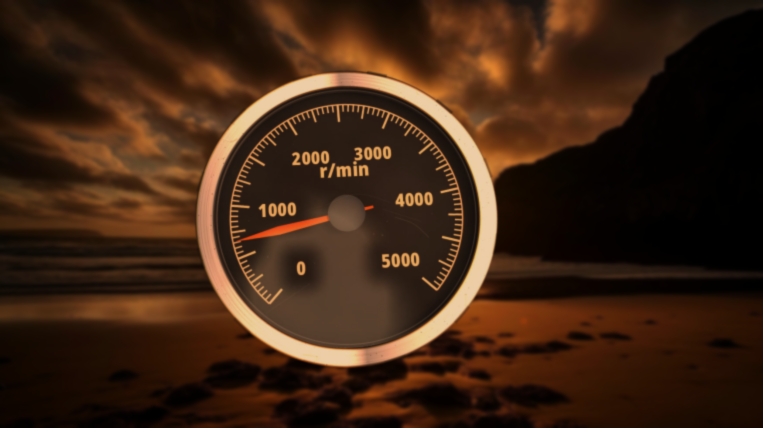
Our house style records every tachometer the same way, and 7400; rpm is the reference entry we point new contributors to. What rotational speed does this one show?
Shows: 650; rpm
